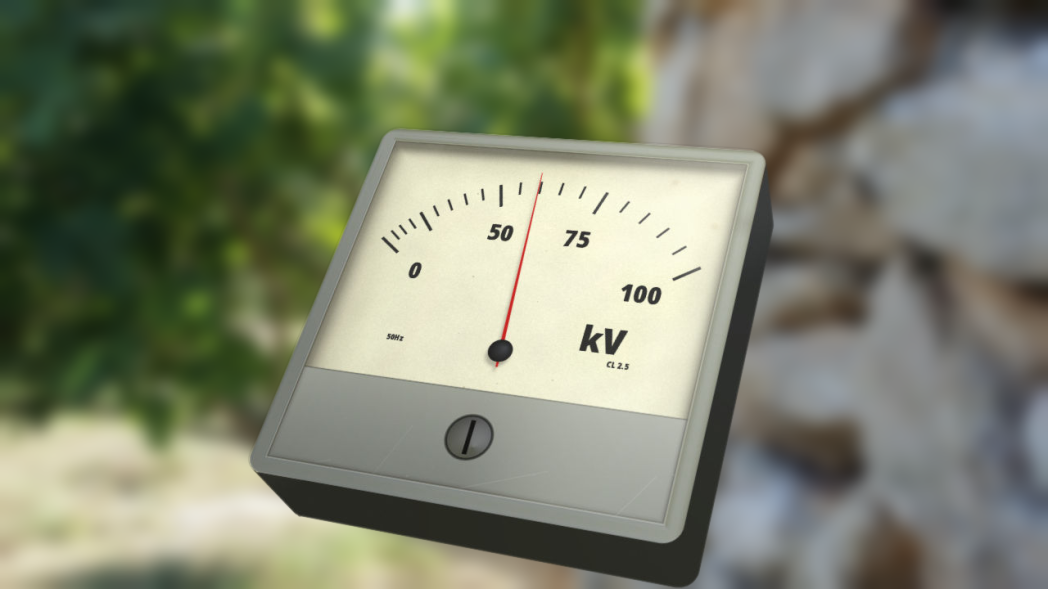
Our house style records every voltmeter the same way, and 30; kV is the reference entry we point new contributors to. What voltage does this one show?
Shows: 60; kV
